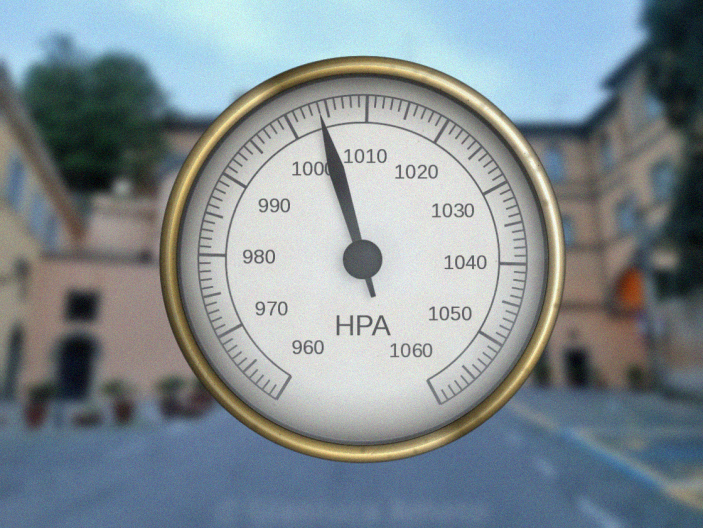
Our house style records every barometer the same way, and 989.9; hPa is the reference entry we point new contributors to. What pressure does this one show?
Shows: 1004; hPa
